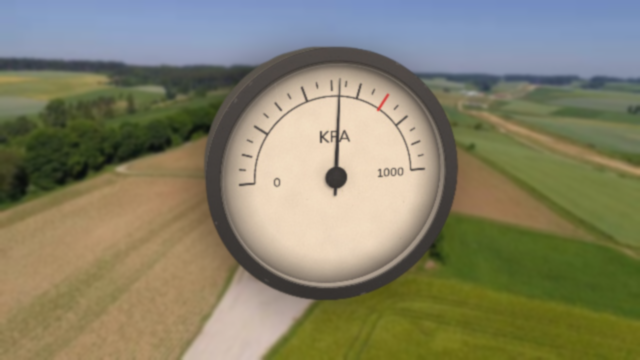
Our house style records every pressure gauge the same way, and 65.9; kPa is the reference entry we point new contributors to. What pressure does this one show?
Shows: 525; kPa
